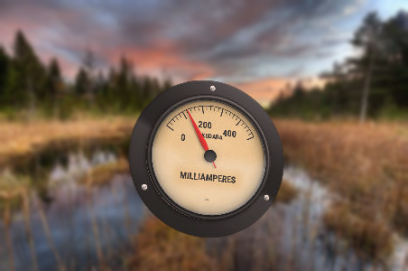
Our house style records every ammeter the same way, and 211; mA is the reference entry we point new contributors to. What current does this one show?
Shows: 120; mA
